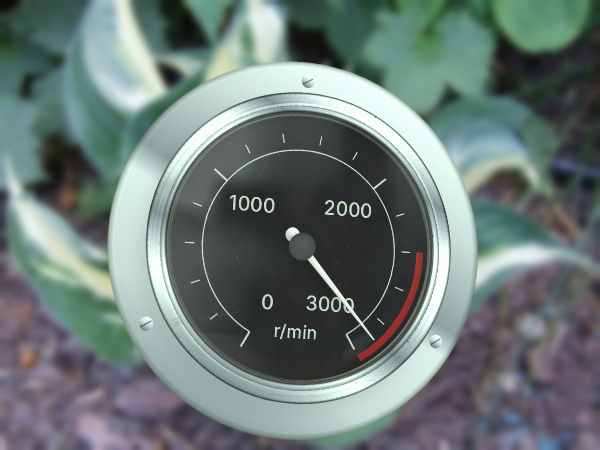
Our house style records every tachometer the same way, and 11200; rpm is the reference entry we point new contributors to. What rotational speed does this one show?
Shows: 2900; rpm
